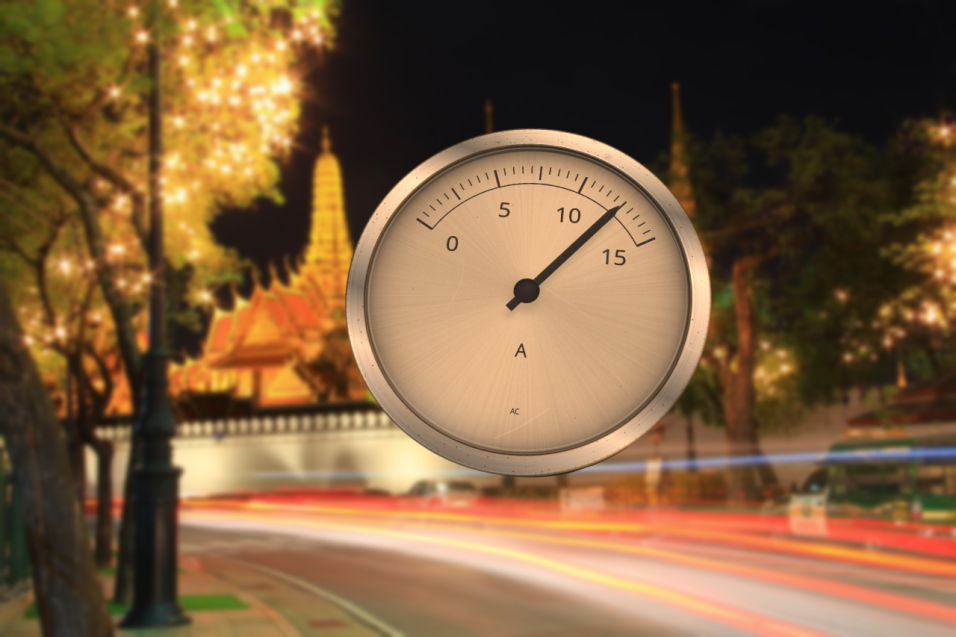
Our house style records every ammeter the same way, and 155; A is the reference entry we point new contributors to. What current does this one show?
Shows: 12.5; A
